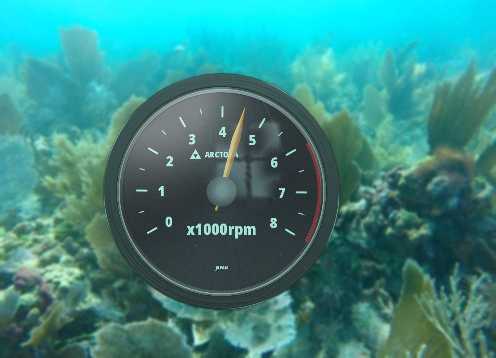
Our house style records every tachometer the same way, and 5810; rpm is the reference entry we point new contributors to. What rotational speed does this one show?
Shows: 4500; rpm
